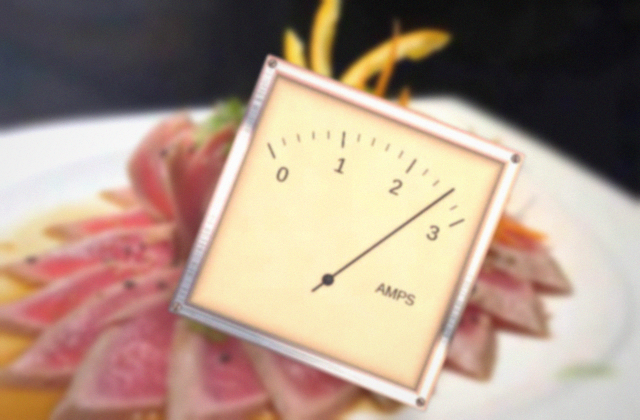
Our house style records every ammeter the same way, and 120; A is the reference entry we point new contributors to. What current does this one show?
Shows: 2.6; A
